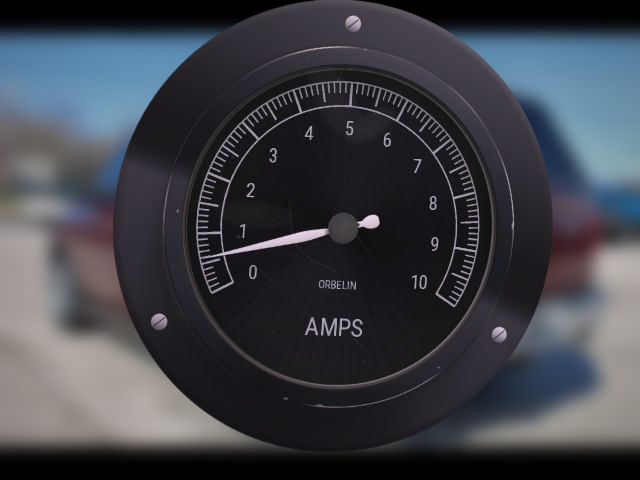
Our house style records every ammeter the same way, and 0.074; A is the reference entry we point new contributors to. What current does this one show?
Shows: 0.6; A
